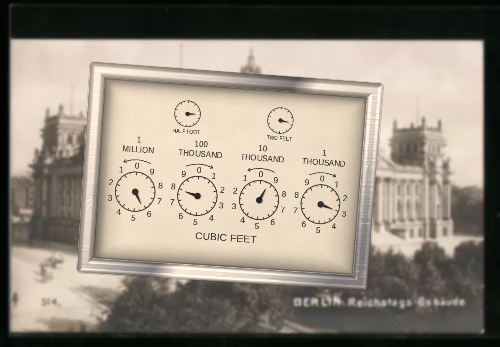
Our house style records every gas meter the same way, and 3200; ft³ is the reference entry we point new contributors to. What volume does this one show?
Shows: 579300; ft³
